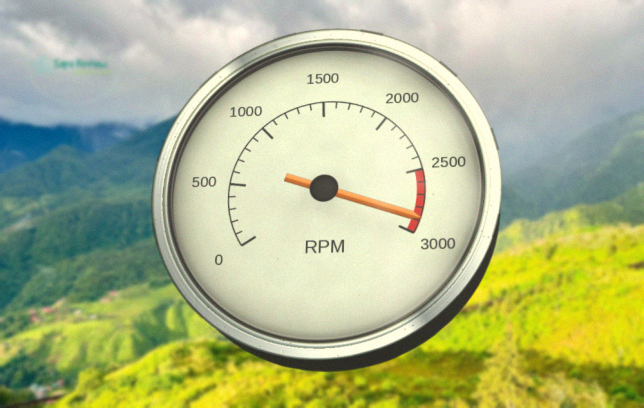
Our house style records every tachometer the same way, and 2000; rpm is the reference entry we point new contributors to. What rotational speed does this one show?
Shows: 2900; rpm
